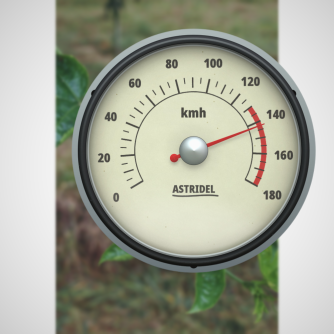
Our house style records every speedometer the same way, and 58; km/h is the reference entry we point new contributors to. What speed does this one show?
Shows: 142.5; km/h
